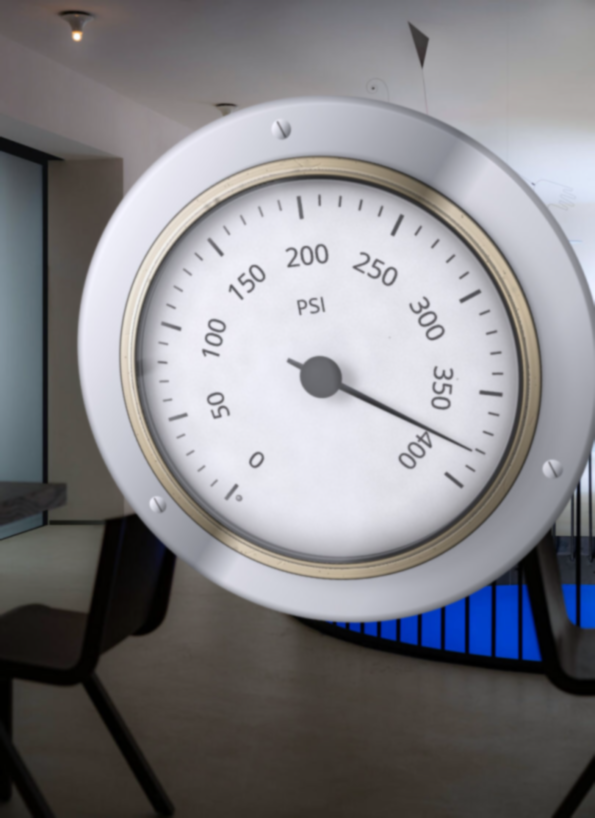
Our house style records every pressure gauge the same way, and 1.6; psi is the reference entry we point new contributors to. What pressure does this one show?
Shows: 380; psi
